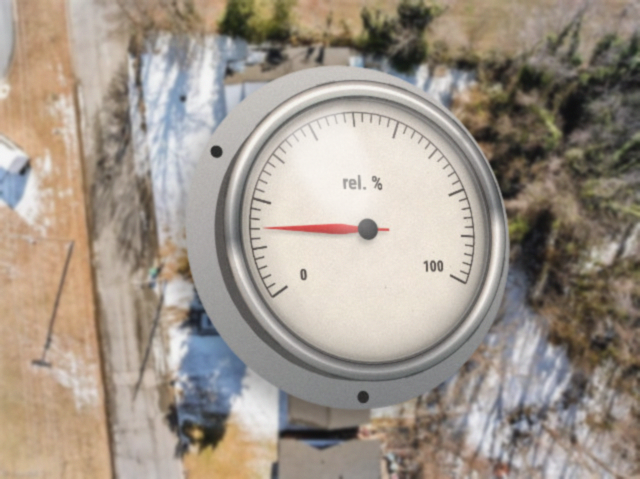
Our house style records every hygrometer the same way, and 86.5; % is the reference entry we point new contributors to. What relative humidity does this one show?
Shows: 14; %
